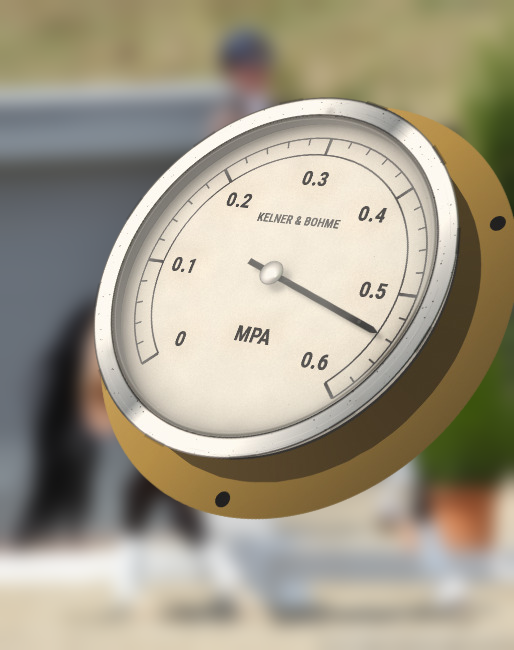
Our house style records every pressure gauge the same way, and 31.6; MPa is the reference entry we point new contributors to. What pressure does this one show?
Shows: 0.54; MPa
